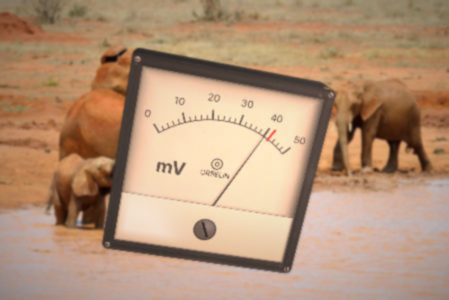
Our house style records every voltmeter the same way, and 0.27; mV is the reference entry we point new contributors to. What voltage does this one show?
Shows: 40; mV
